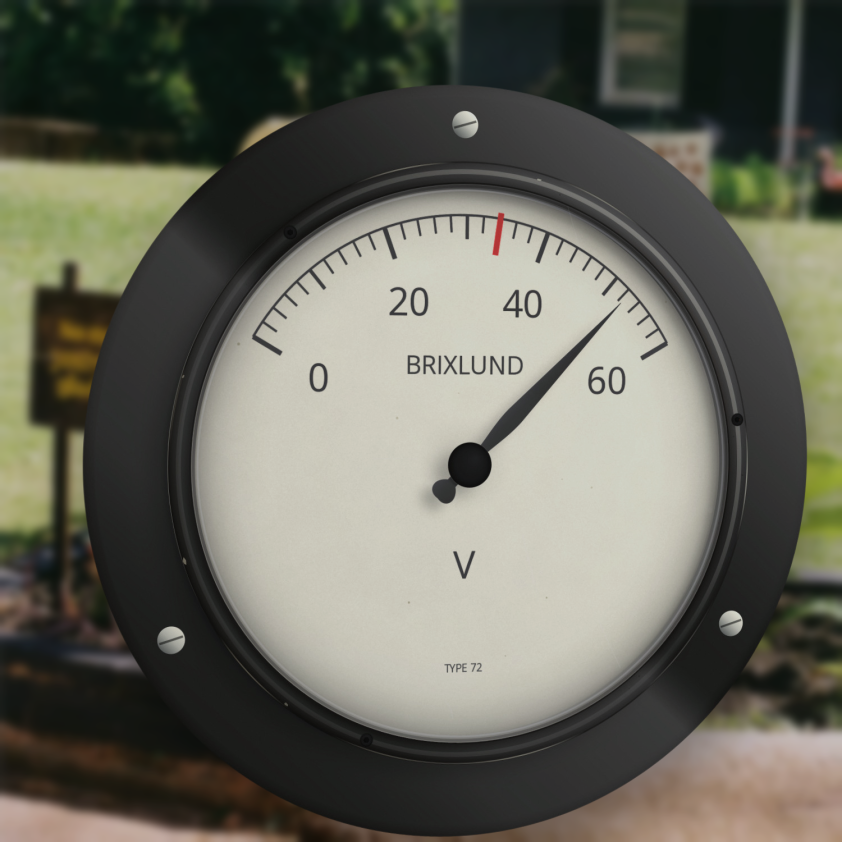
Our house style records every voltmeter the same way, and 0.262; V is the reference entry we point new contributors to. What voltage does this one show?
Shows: 52; V
